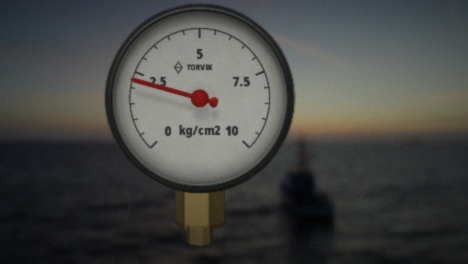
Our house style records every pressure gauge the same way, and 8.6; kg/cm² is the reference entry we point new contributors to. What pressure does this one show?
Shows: 2.25; kg/cm²
